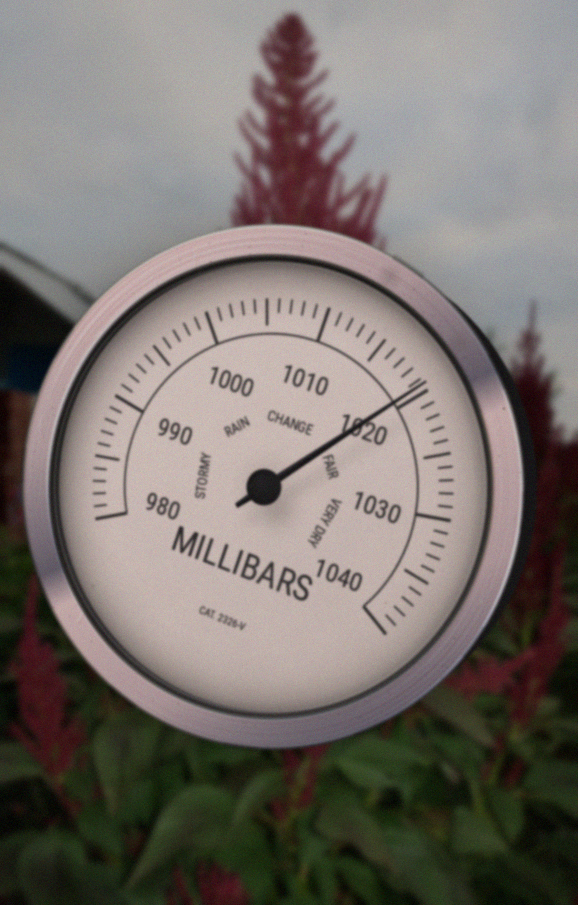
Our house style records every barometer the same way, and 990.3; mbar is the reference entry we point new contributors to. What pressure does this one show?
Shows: 1019.5; mbar
